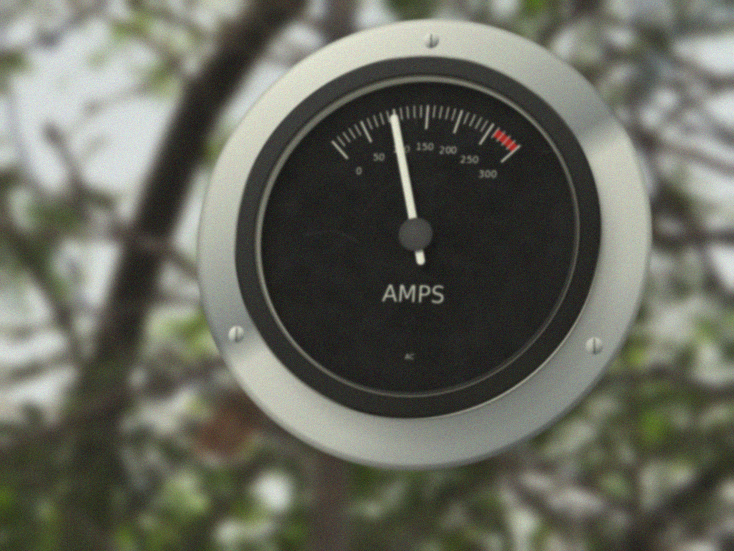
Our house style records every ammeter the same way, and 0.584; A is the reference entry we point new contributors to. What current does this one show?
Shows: 100; A
